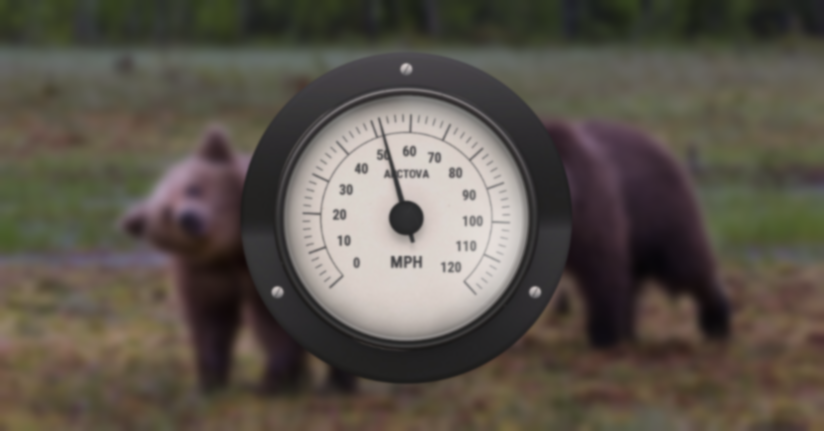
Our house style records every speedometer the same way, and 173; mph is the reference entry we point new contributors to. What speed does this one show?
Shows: 52; mph
